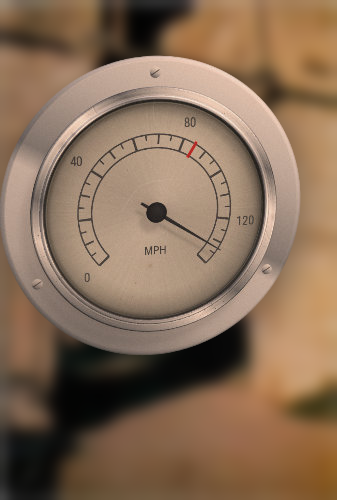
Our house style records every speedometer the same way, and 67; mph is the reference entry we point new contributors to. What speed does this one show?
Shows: 132.5; mph
